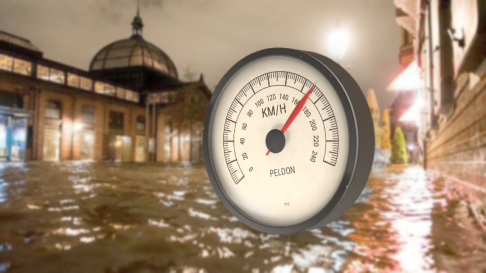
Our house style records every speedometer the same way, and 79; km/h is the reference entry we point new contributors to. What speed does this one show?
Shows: 170; km/h
